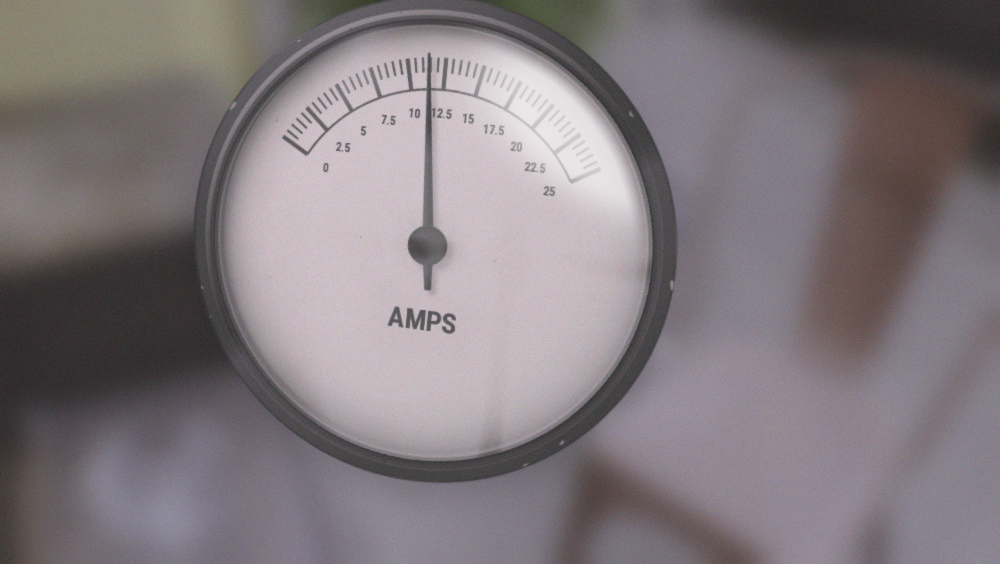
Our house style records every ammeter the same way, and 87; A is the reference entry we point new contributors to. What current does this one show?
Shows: 11.5; A
